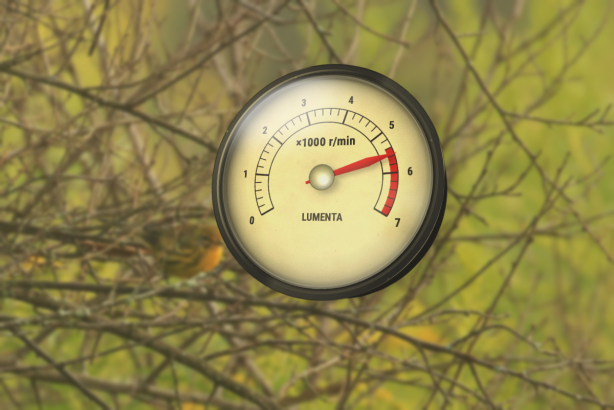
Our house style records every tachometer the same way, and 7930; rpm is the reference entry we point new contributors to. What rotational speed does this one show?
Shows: 5600; rpm
